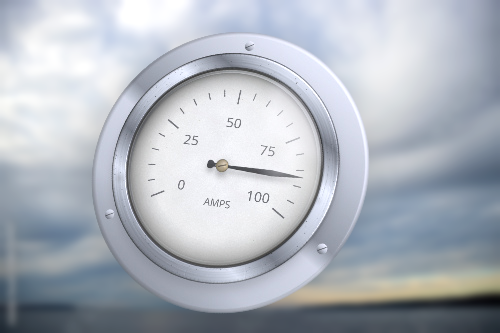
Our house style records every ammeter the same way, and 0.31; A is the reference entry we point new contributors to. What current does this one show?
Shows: 87.5; A
